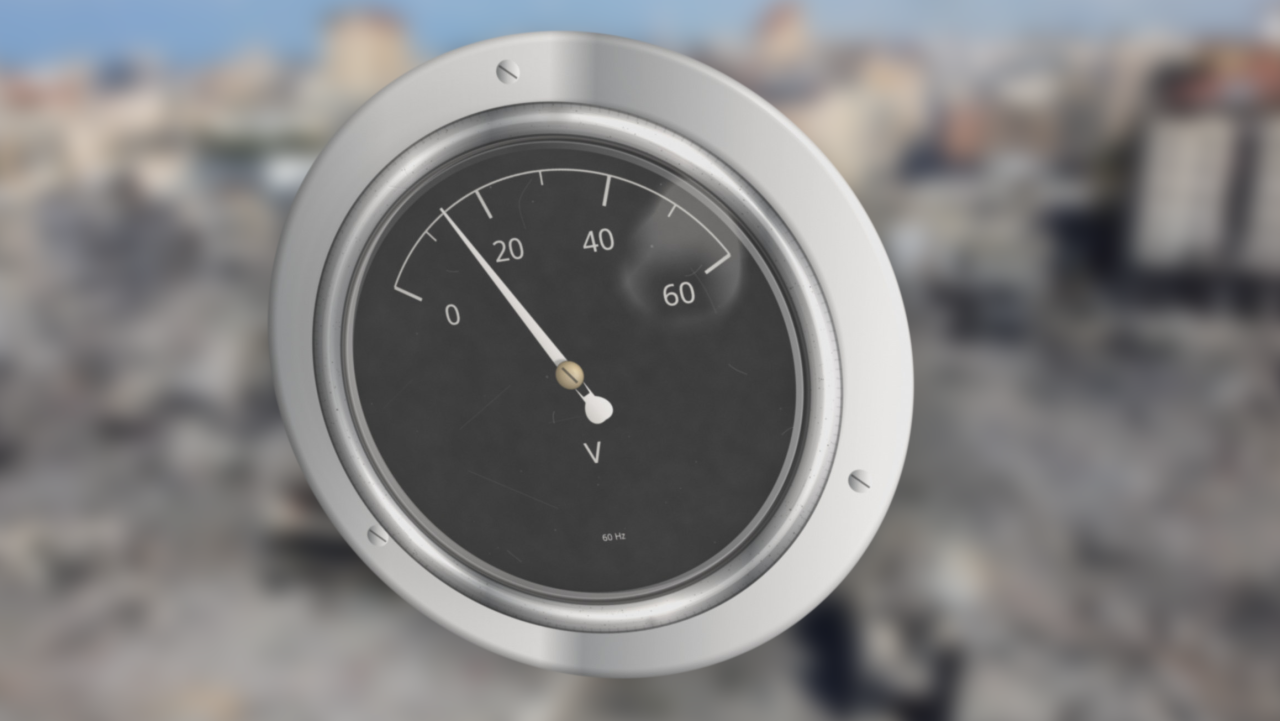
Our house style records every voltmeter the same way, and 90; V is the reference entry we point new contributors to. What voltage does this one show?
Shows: 15; V
